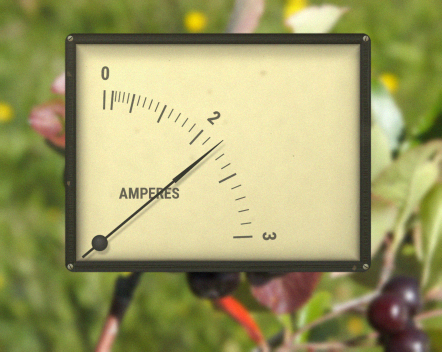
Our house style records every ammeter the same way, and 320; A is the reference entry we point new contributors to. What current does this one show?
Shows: 2.2; A
